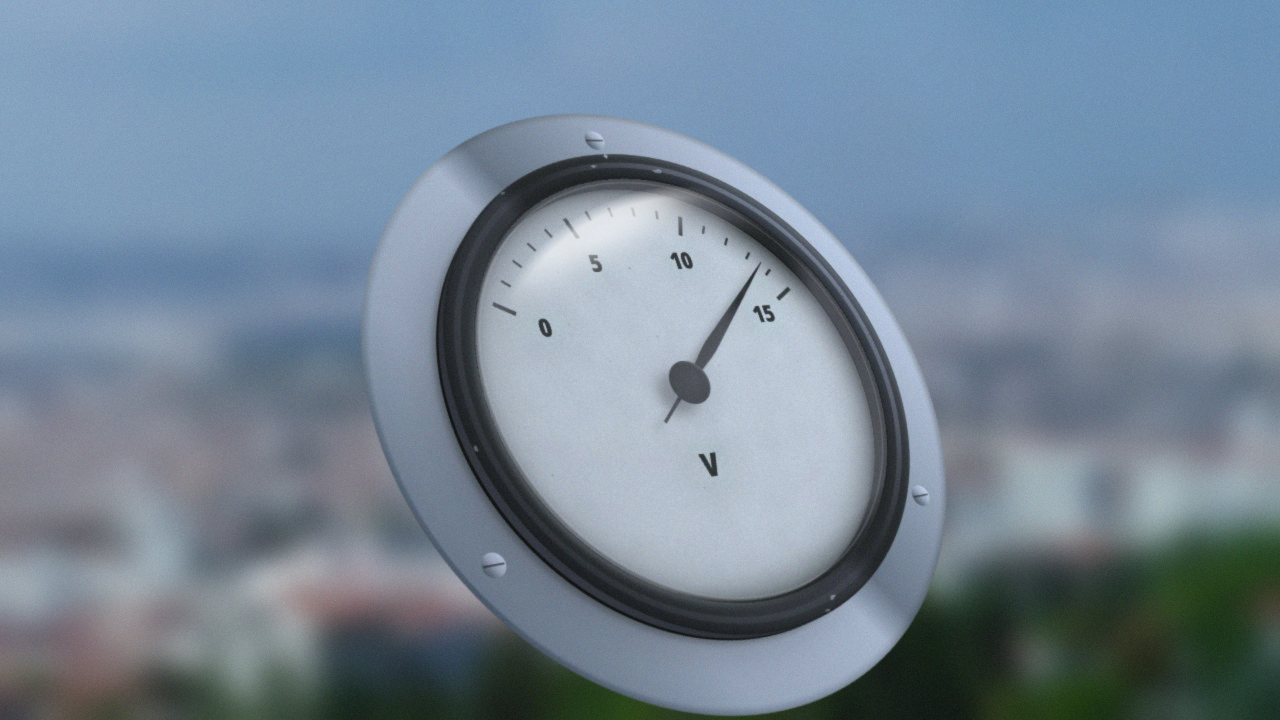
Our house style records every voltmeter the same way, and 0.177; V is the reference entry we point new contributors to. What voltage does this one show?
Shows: 13.5; V
